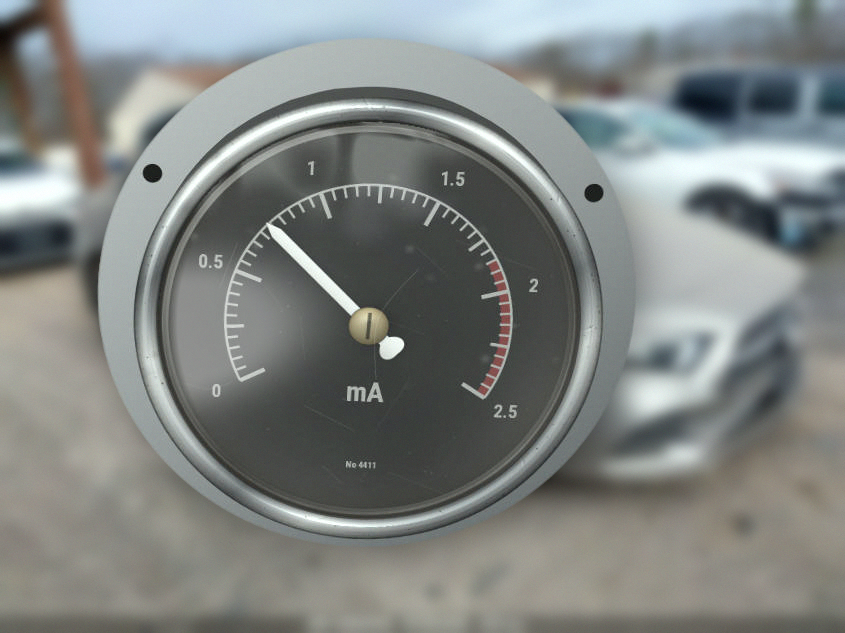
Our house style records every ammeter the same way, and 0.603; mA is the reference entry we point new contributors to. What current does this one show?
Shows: 0.75; mA
